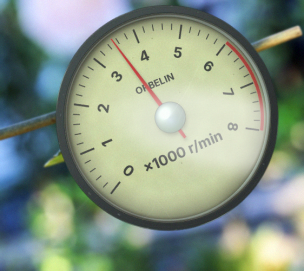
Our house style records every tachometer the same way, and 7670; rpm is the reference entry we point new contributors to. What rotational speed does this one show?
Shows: 3500; rpm
